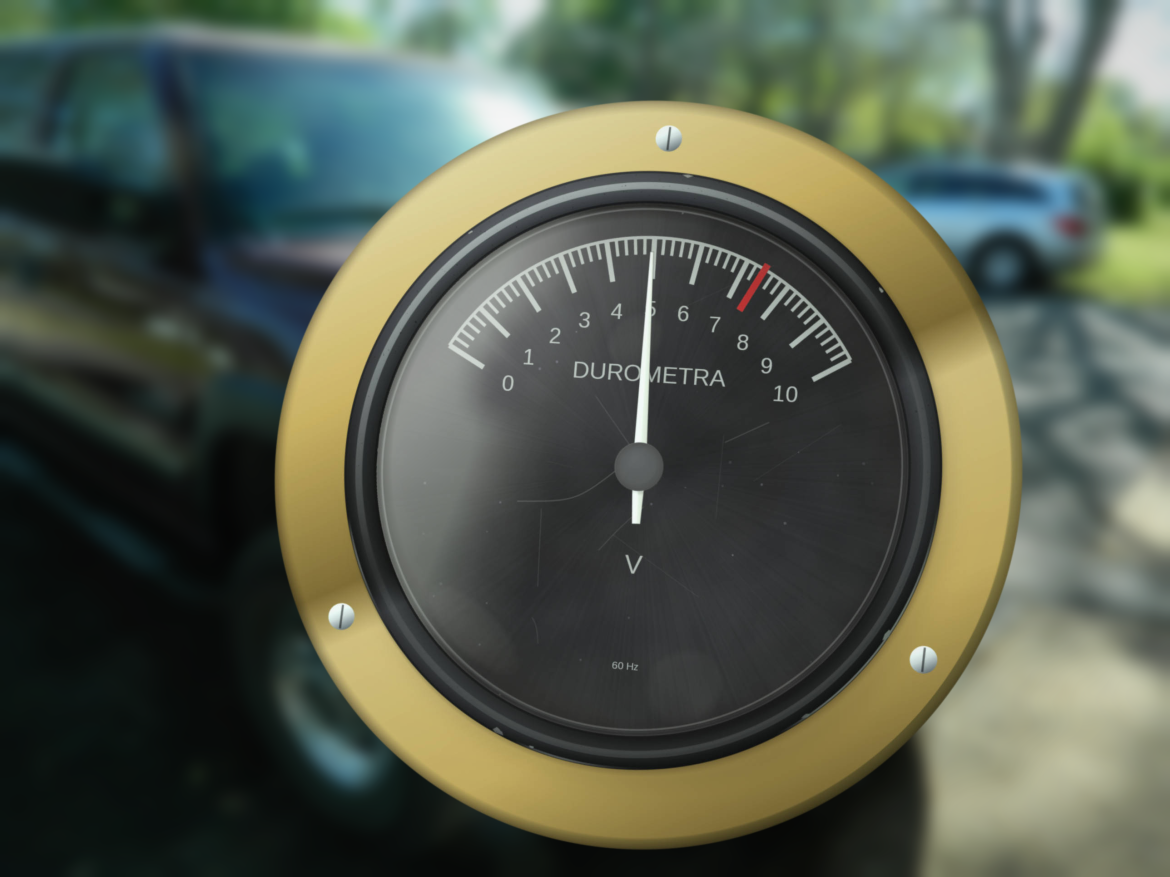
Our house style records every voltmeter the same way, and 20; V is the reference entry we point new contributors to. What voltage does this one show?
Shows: 5; V
